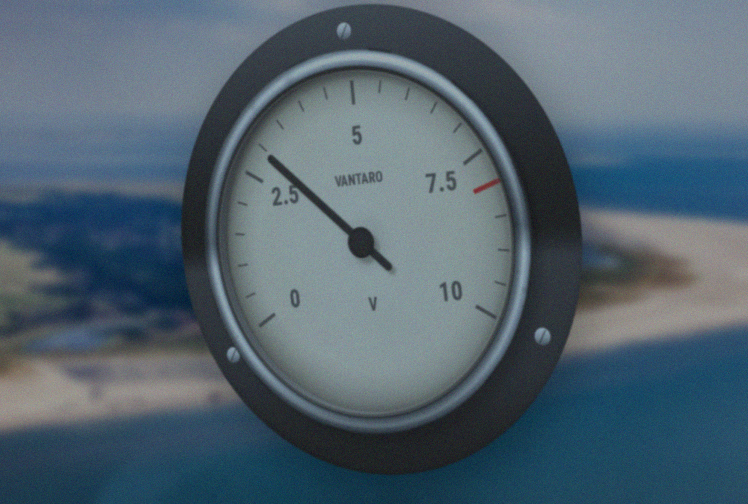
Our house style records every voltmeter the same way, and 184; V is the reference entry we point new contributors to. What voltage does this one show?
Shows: 3; V
